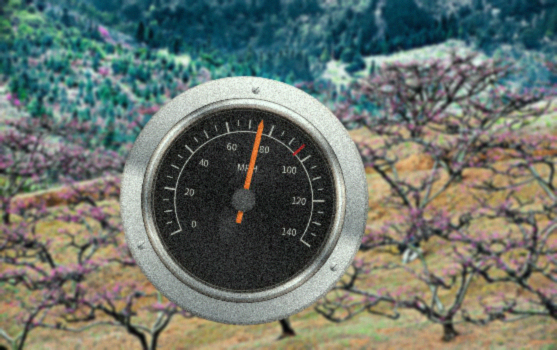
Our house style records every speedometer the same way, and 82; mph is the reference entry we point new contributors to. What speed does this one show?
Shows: 75; mph
